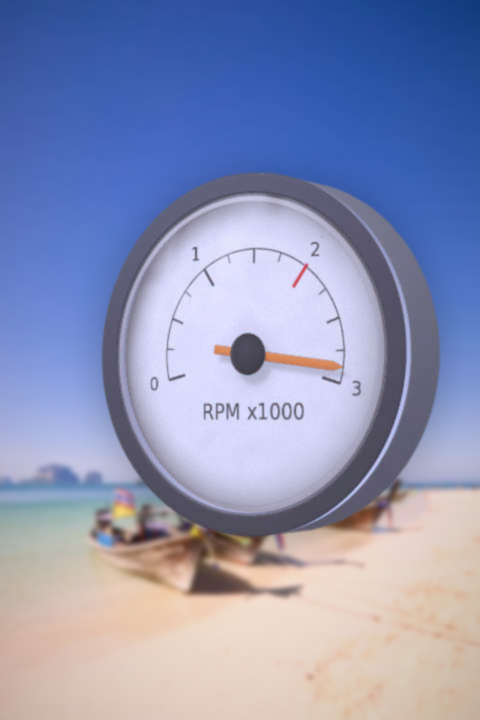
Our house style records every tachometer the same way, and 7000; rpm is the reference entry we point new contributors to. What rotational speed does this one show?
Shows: 2875; rpm
